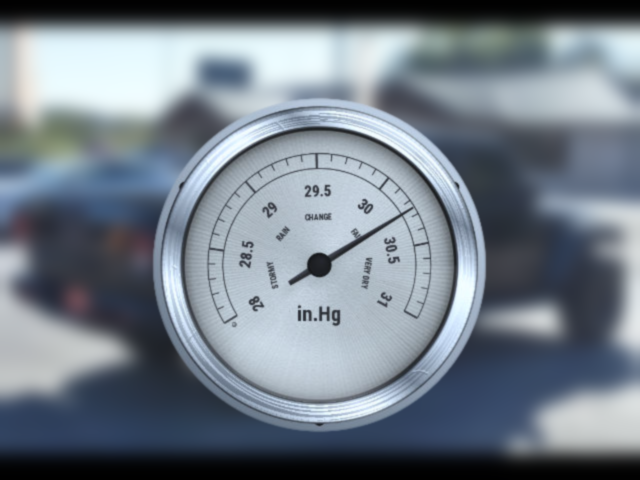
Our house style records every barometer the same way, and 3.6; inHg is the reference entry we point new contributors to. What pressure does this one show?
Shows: 30.25; inHg
